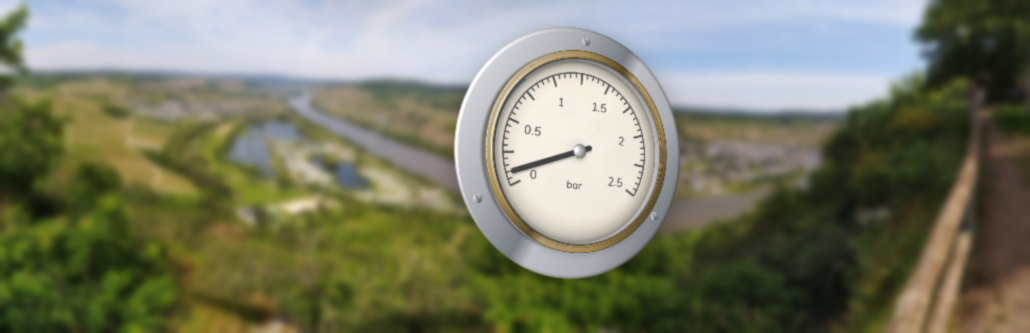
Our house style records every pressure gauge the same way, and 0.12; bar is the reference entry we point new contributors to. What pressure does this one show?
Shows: 0.1; bar
